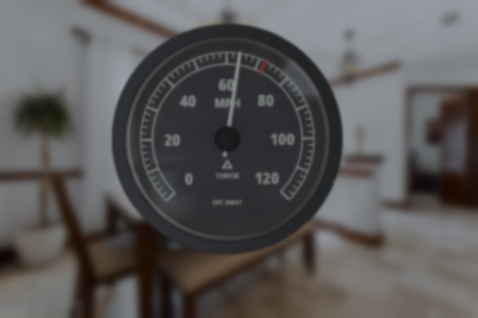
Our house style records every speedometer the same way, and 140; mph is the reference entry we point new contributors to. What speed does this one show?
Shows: 64; mph
